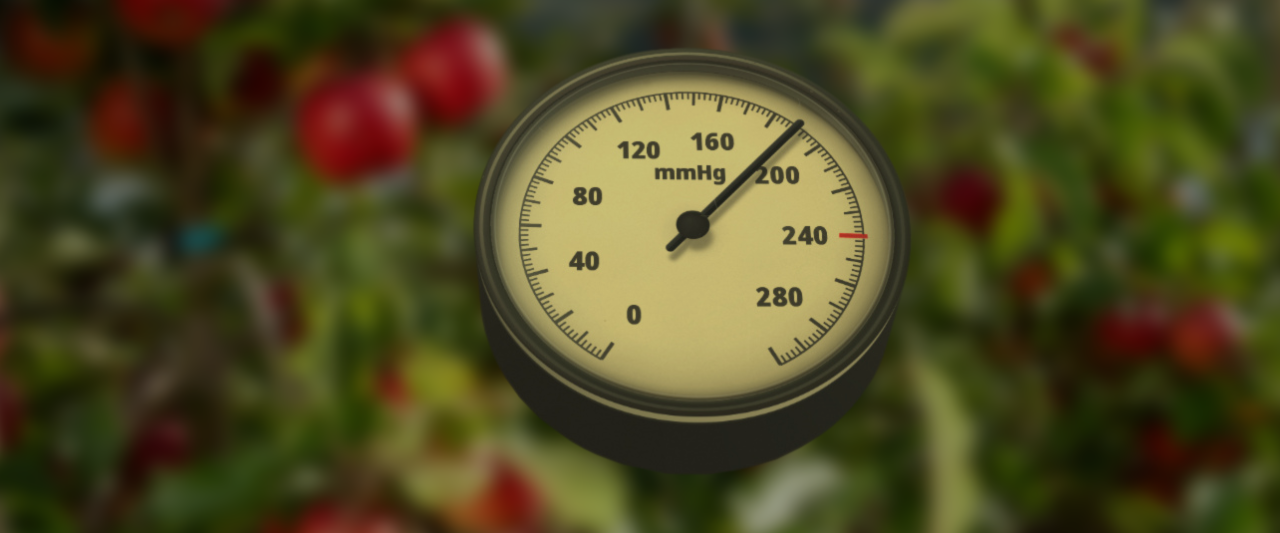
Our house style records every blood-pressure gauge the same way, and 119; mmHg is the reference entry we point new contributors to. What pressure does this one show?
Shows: 190; mmHg
